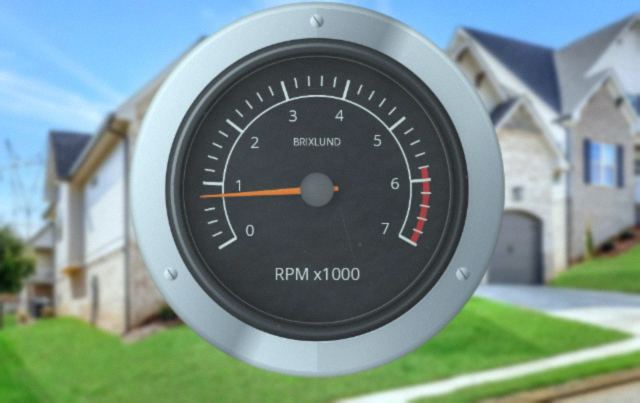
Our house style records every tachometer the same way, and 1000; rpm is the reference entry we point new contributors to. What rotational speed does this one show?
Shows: 800; rpm
